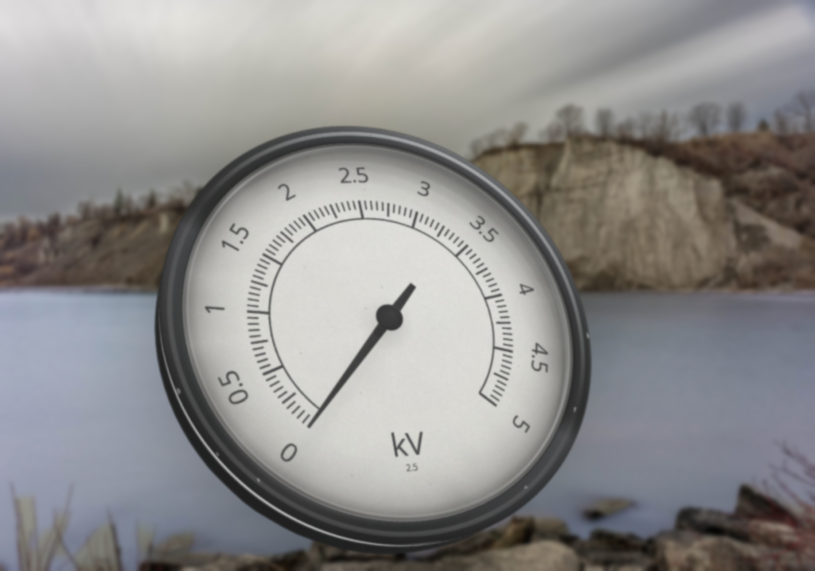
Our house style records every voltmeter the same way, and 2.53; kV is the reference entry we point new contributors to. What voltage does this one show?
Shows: 0; kV
